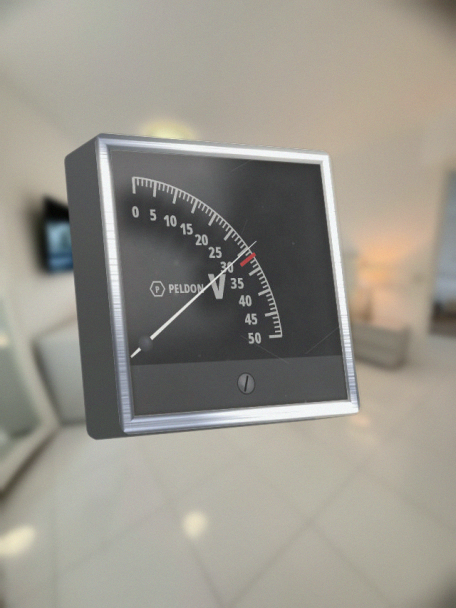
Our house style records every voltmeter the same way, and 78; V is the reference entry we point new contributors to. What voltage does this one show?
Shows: 30; V
